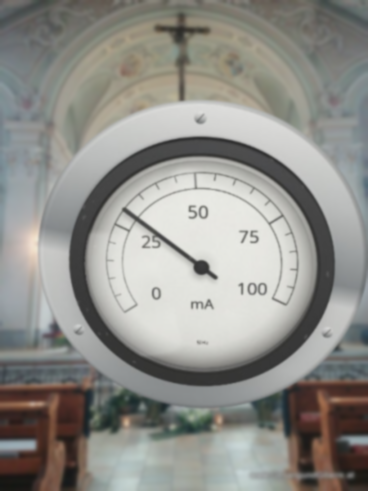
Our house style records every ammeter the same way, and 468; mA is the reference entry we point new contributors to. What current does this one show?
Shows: 30; mA
